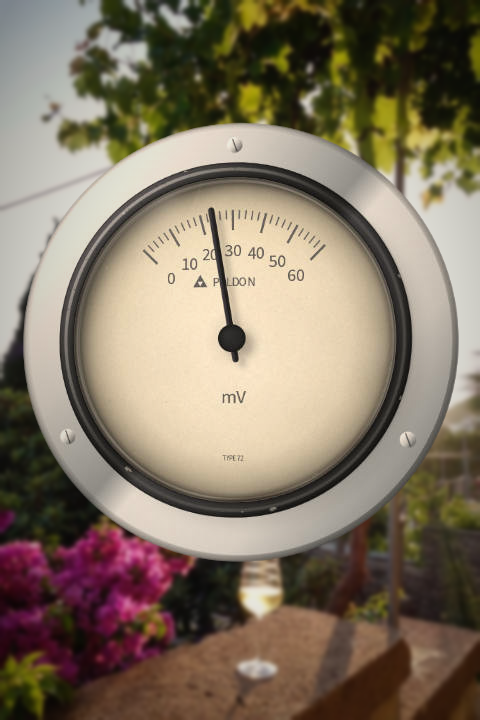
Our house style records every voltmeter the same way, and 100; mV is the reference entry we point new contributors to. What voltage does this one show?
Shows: 24; mV
